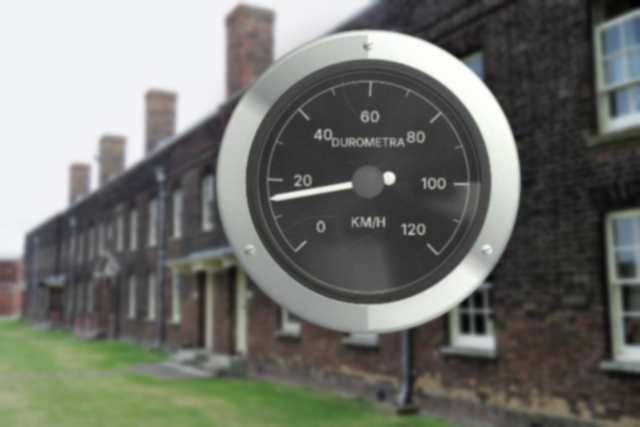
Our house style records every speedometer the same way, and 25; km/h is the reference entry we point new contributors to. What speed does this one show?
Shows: 15; km/h
